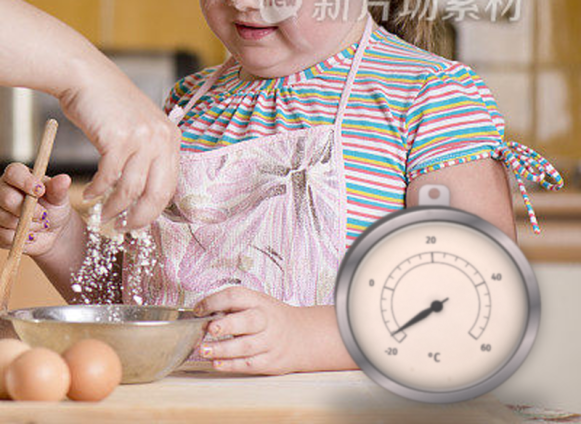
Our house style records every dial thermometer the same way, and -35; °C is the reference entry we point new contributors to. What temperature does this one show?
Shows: -16; °C
